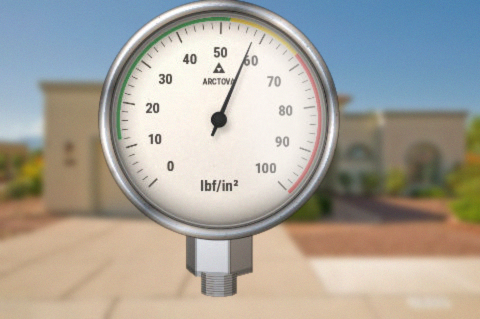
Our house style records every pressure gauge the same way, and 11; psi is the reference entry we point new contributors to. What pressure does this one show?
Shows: 58; psi
